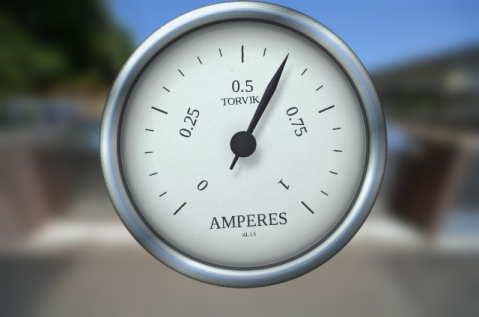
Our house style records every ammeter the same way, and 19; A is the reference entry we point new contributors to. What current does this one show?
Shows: 0.6; A
